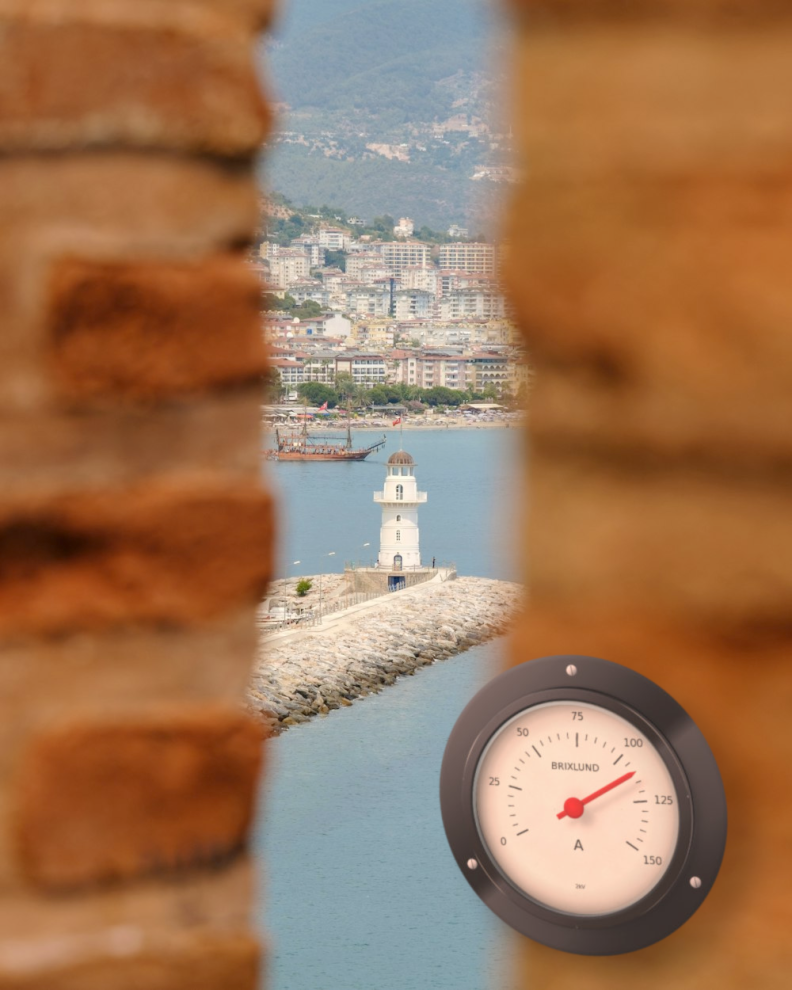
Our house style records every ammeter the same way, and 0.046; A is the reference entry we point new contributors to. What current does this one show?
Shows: 110; A
